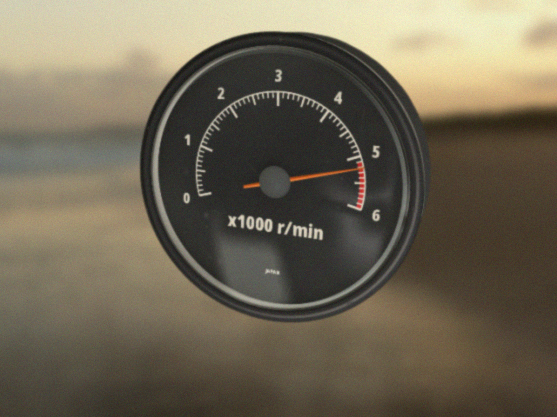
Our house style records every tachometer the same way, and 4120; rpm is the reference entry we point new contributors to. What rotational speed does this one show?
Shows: 5200; rpm
